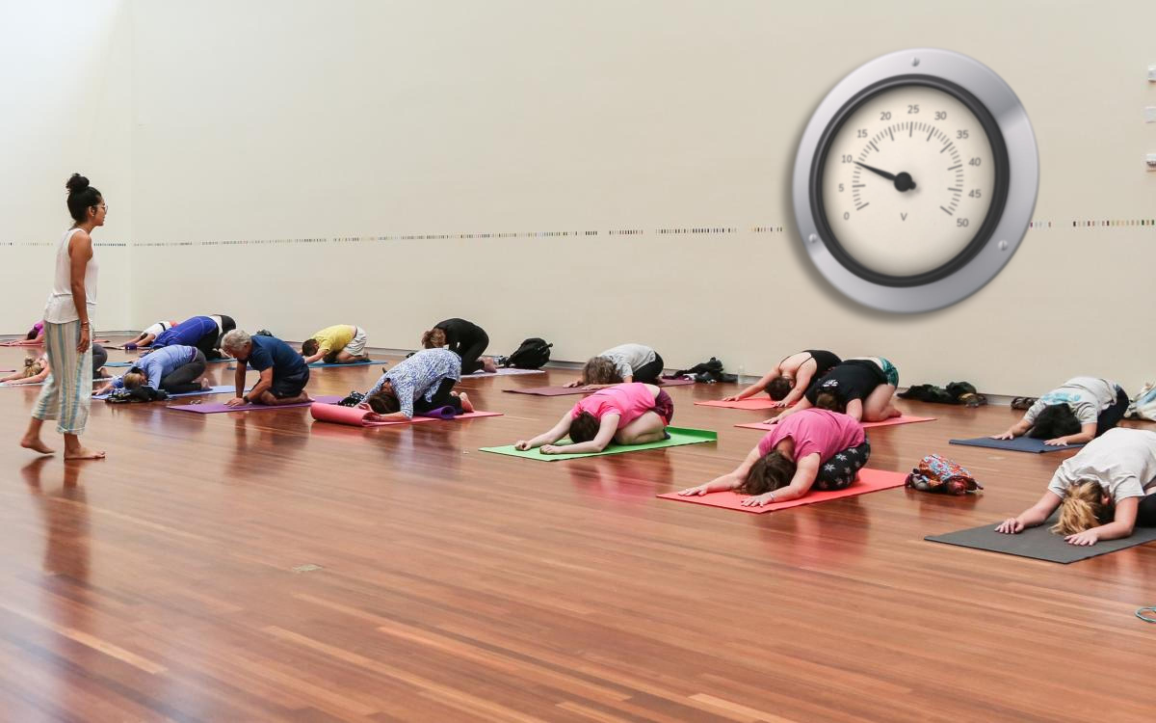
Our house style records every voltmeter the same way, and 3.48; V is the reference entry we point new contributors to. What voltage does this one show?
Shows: 10; V
